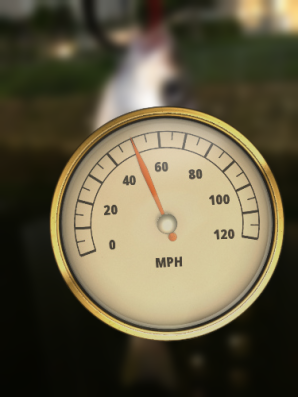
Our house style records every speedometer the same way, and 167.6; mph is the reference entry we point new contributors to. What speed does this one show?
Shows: 50; mph
